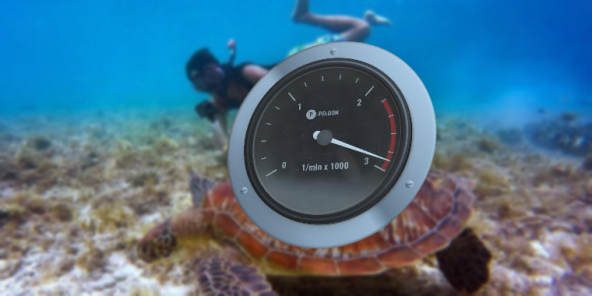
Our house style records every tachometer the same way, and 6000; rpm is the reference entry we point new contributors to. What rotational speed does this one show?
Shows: 2900; rpm
